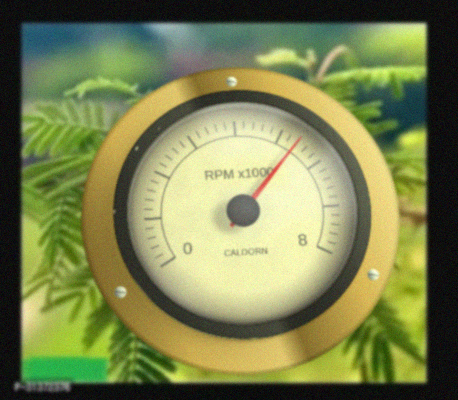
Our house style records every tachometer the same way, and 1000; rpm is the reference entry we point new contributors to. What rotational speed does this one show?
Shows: 5400; rpm
